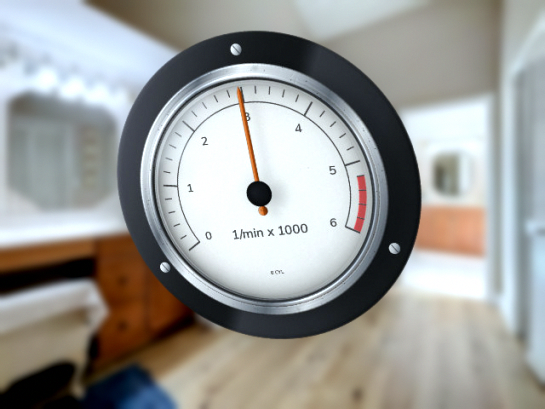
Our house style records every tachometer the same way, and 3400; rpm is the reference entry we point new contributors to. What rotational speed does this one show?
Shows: 3000; rpm
